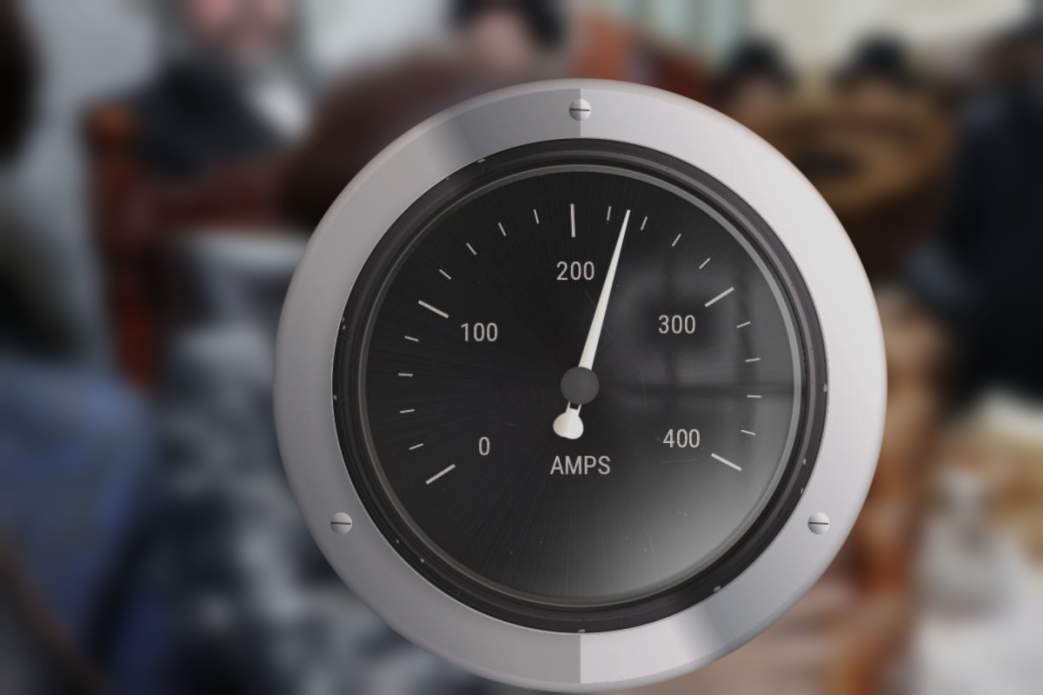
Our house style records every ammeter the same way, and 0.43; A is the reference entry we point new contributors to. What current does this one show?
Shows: 230; A
